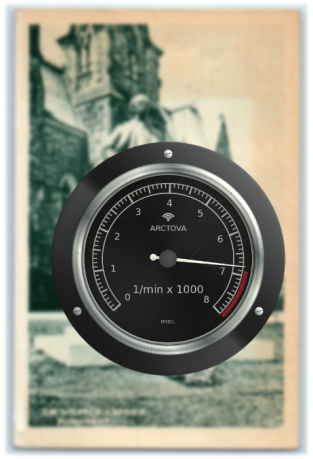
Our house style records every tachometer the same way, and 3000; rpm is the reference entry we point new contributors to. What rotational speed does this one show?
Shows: 6800; rpm
